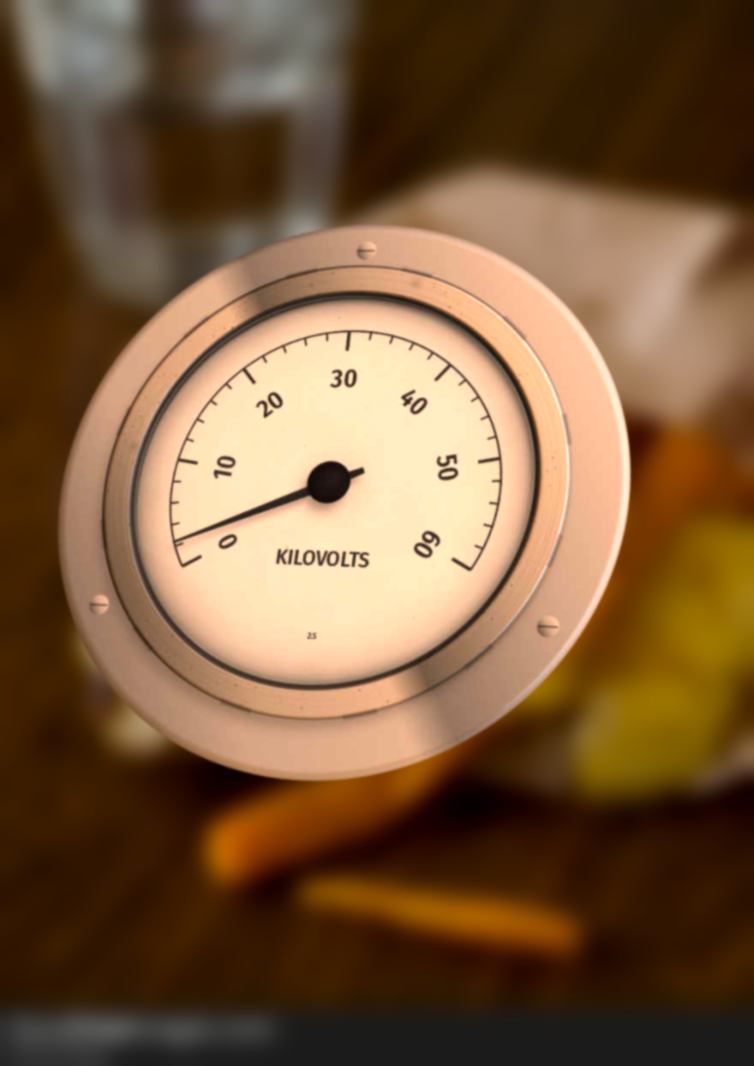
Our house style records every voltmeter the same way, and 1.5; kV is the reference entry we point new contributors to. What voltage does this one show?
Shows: 2; kV
